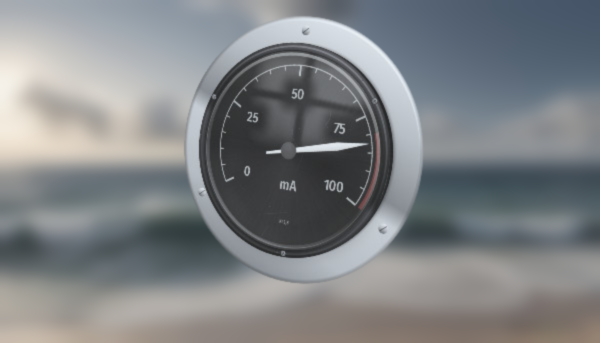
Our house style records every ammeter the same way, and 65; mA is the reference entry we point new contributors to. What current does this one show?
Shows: 82.5; mA
